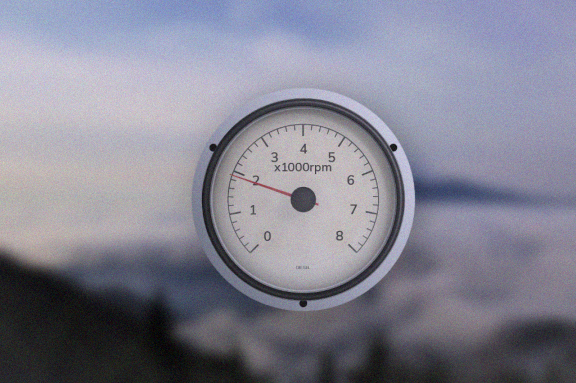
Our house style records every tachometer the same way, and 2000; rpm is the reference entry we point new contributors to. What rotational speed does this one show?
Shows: 1900; rpm
